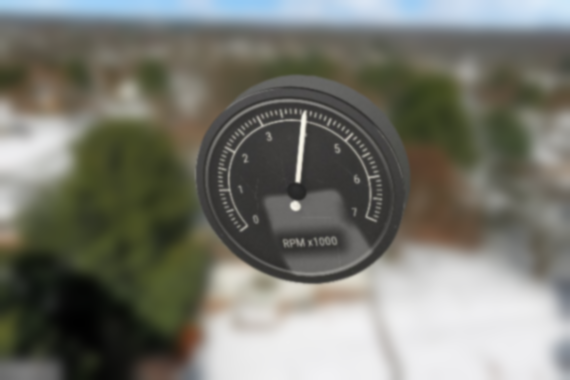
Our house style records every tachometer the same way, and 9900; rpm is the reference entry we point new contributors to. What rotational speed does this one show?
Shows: 4000; rpm
